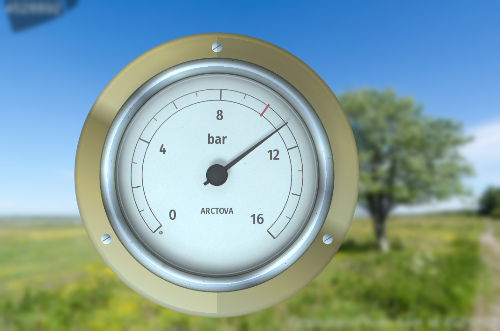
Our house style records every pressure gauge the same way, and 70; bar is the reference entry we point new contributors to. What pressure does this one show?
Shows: 11; bar
